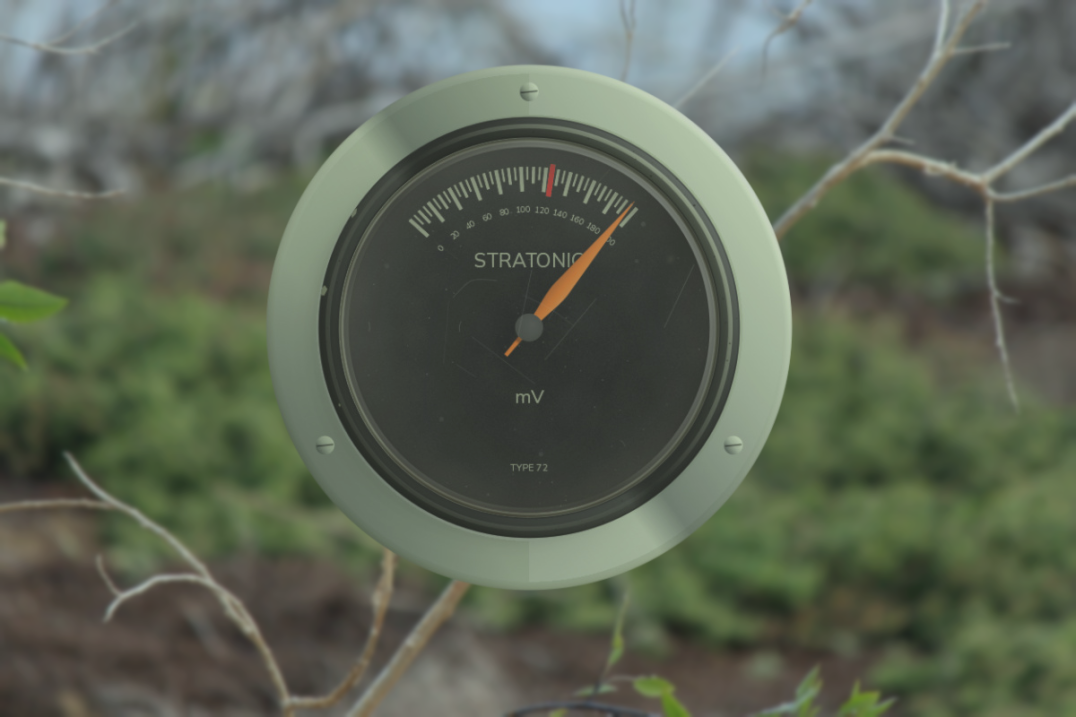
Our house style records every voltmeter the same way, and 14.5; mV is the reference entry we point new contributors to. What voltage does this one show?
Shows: 195; mV
